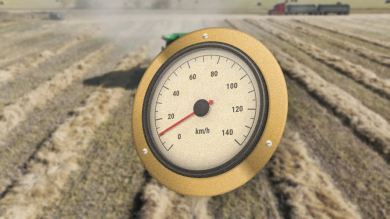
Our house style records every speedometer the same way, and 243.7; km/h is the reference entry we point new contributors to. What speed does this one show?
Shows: 10; km/h
